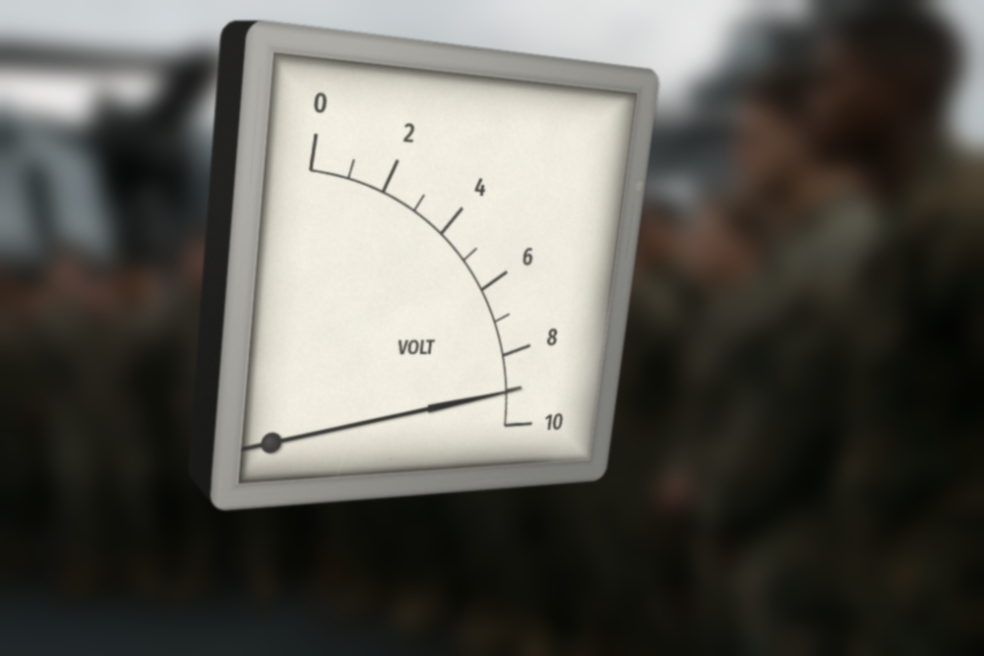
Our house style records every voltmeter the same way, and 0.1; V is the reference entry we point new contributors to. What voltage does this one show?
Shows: 9; V
